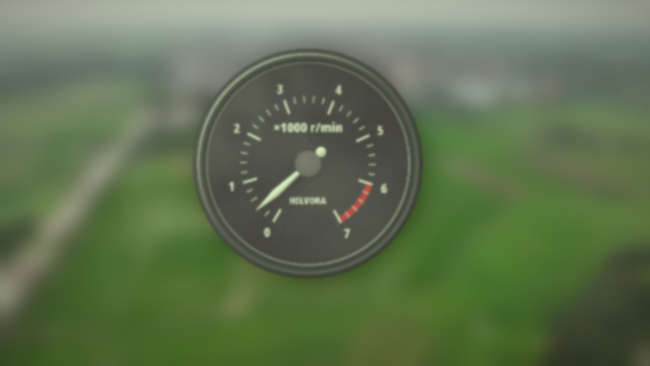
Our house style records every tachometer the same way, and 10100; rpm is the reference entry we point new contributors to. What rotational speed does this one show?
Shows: 400; rpm
